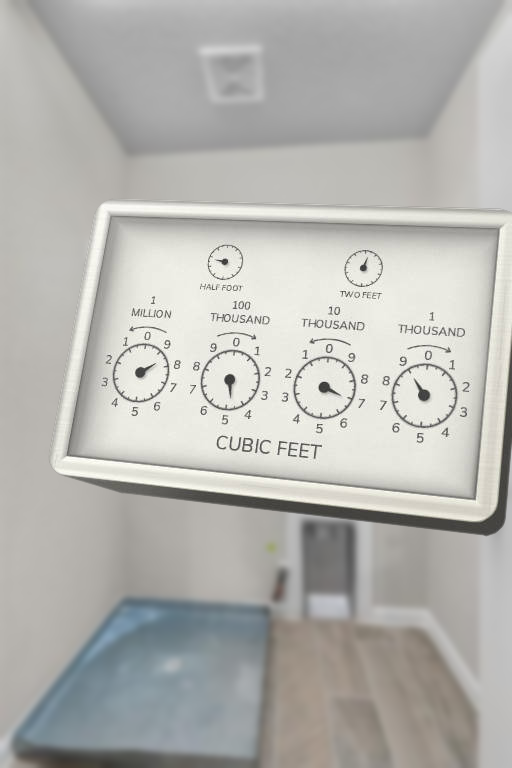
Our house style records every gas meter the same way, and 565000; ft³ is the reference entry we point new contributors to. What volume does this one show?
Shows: 846900; ft³
